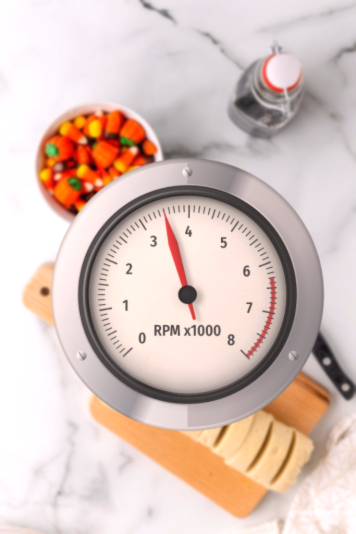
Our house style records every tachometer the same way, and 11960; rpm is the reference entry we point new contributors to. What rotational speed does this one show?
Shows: 3500; rpm
